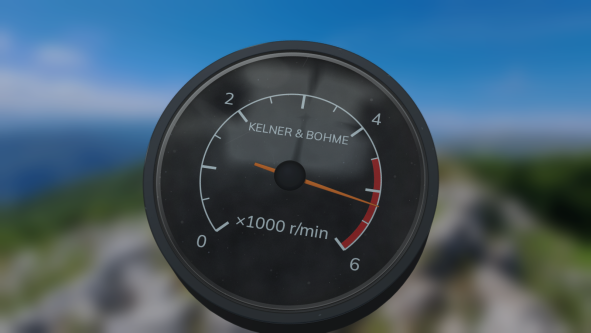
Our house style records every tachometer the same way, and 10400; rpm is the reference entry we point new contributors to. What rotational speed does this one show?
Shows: 5250; rpm
